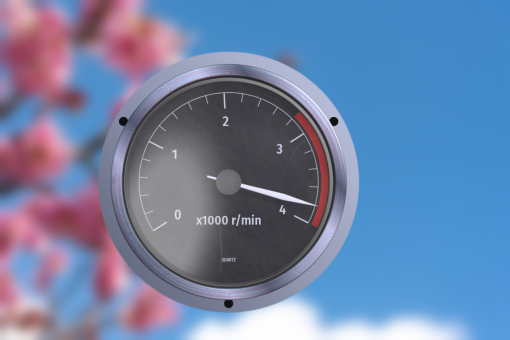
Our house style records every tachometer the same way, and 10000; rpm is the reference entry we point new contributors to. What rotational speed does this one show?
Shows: 3800; rpm
